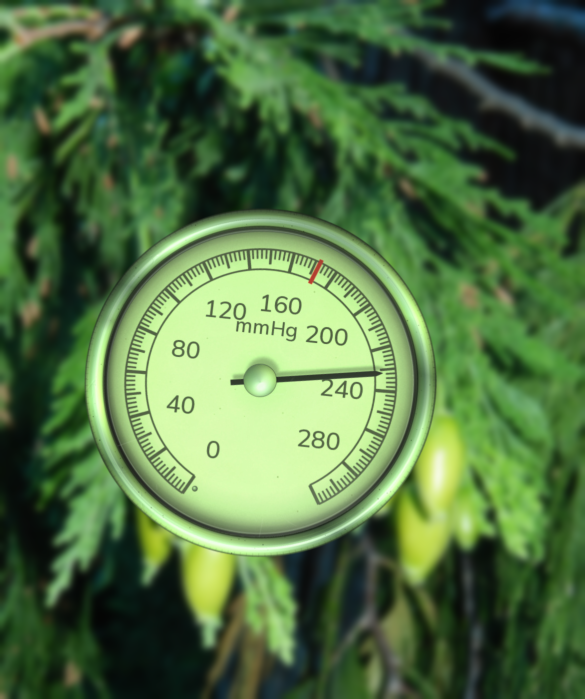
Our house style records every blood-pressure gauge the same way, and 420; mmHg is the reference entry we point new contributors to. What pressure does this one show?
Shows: 232; mmHg
